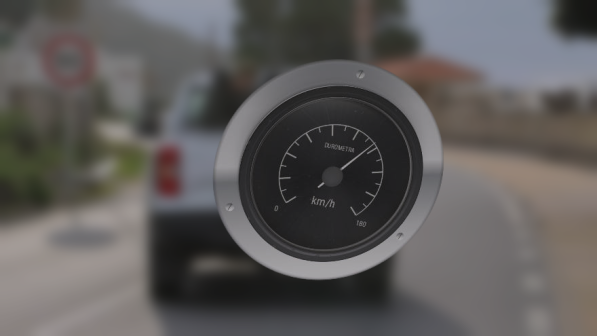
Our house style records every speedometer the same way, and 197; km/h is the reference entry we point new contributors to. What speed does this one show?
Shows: 115; km/h
